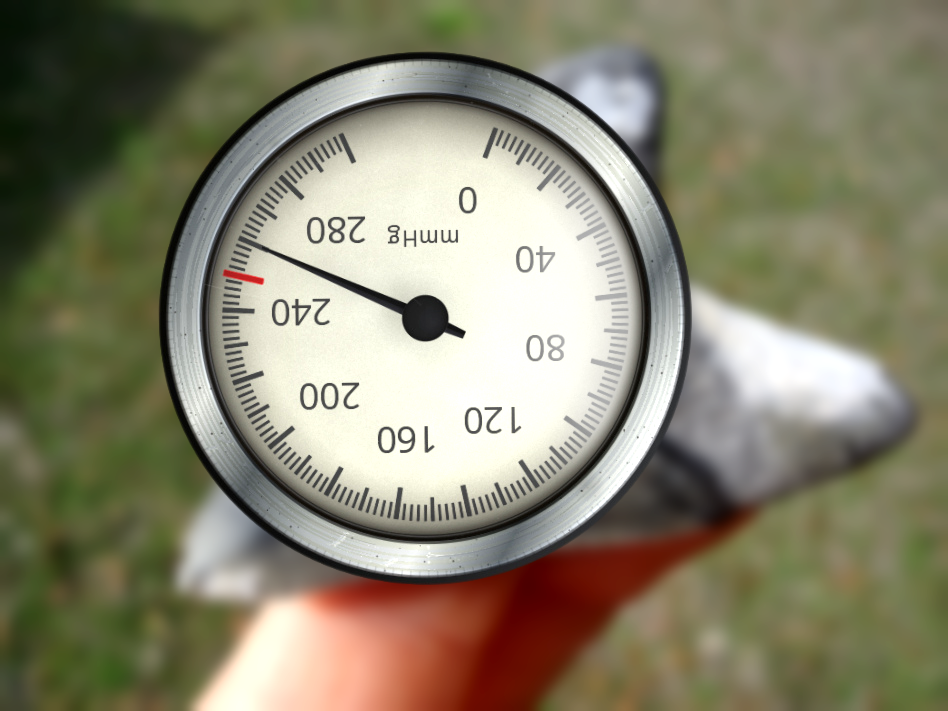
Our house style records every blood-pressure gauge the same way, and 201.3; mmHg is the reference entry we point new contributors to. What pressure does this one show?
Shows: 260; mmHg
